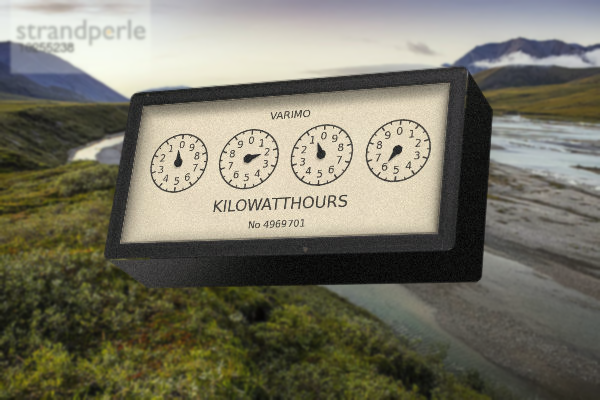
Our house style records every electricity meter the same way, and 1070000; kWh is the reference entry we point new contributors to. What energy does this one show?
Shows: 206; kWh
